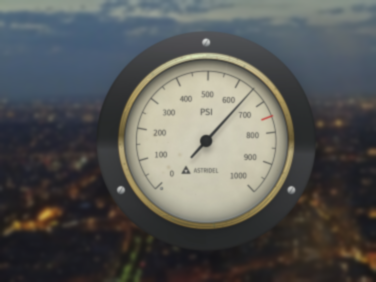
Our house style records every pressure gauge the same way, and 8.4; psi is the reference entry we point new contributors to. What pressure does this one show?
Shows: 650; psi
